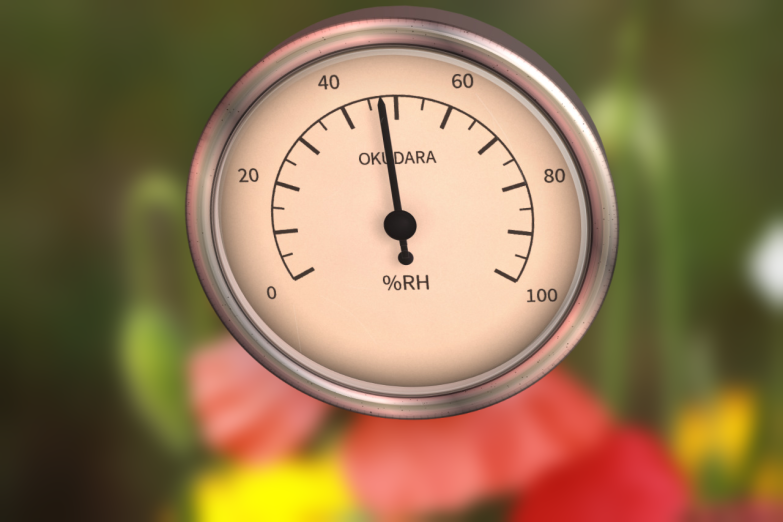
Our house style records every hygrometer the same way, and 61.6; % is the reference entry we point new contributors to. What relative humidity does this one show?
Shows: 47.5; %
